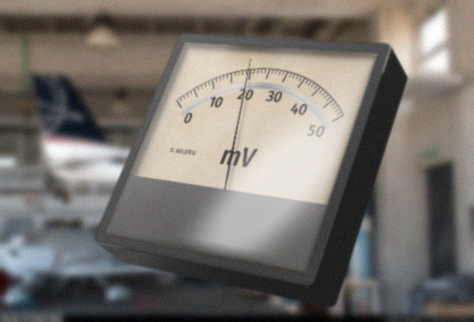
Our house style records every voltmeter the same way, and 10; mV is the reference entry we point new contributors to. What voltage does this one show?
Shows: 20; mV
